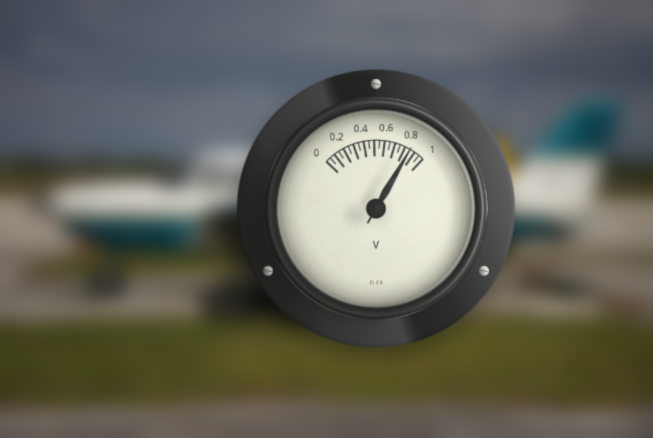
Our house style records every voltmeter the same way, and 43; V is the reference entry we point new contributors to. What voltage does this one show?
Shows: 0.85; V
